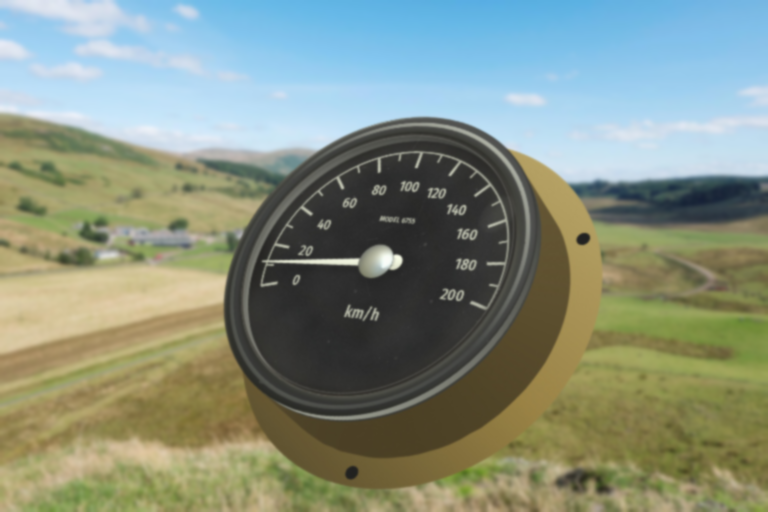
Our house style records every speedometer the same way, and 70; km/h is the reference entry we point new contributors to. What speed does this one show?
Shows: 10; km/h
